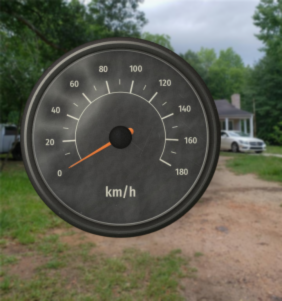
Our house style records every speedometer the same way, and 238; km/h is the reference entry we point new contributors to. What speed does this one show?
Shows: 0; km/h
